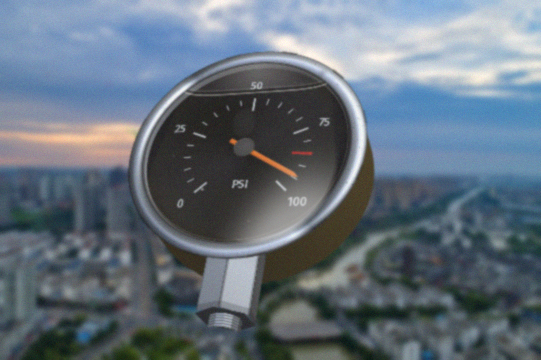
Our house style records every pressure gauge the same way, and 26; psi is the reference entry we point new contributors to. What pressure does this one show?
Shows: 95; psi
